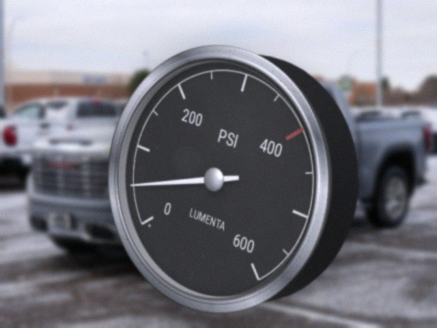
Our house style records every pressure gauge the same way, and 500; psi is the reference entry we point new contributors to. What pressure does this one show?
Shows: 50; psi
